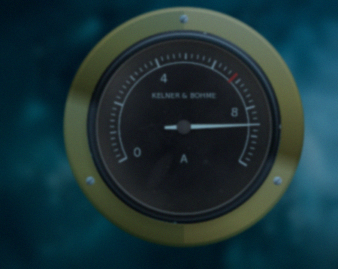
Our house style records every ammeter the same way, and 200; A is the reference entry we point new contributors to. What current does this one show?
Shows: 8.6; A
